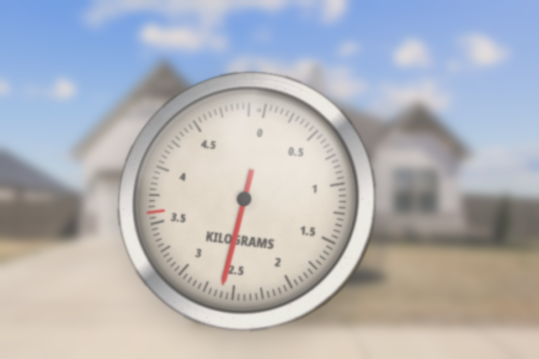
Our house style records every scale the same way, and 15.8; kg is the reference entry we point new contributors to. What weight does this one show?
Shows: 2.6; kg
